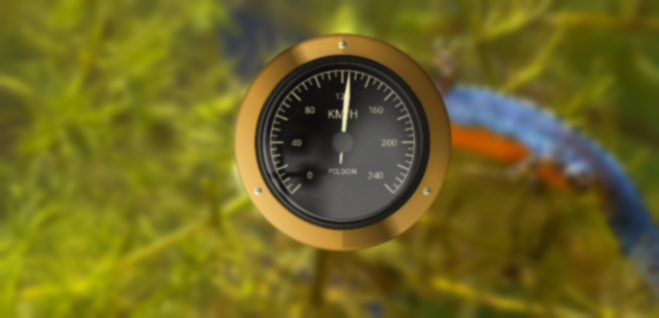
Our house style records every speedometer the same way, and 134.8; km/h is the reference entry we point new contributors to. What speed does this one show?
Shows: 125; km/h
